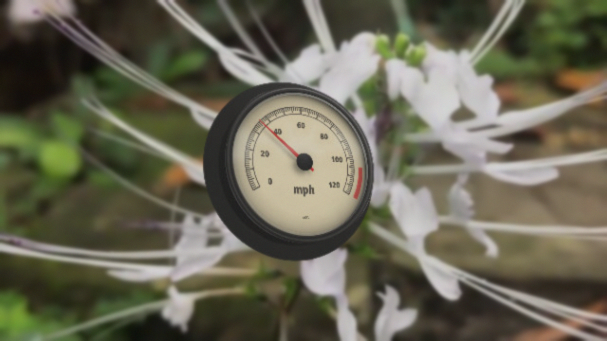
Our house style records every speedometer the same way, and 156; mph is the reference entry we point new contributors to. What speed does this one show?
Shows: 35; mph
